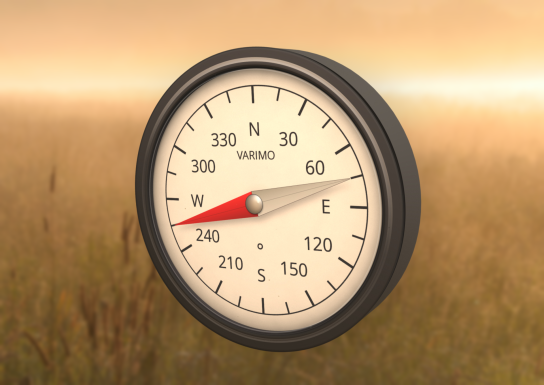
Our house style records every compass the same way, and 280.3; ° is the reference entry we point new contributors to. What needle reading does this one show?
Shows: 255; °
